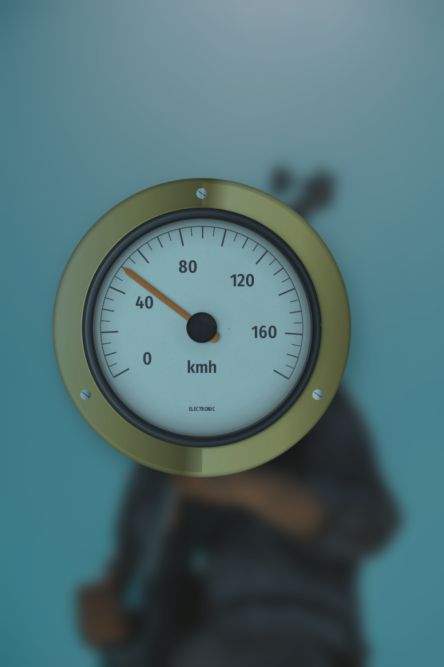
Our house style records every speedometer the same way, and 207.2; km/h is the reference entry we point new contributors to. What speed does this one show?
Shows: 50; km/h
